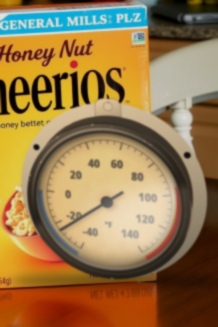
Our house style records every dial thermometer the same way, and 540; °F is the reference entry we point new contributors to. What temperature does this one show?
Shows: -24; °F
